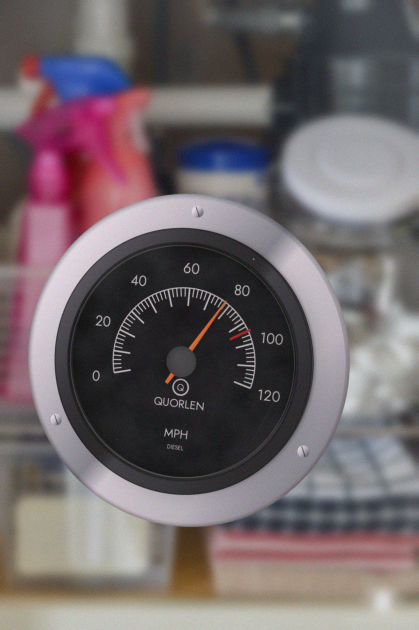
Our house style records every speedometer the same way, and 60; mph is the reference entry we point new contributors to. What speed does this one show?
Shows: 78; mph
